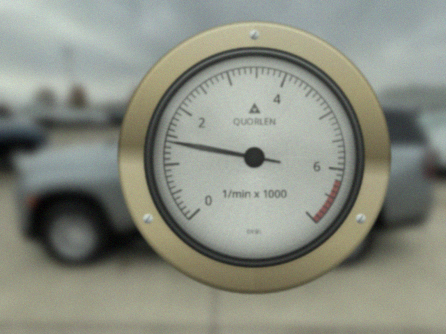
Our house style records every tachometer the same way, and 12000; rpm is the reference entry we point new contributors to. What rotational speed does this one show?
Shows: 1400; rpm
